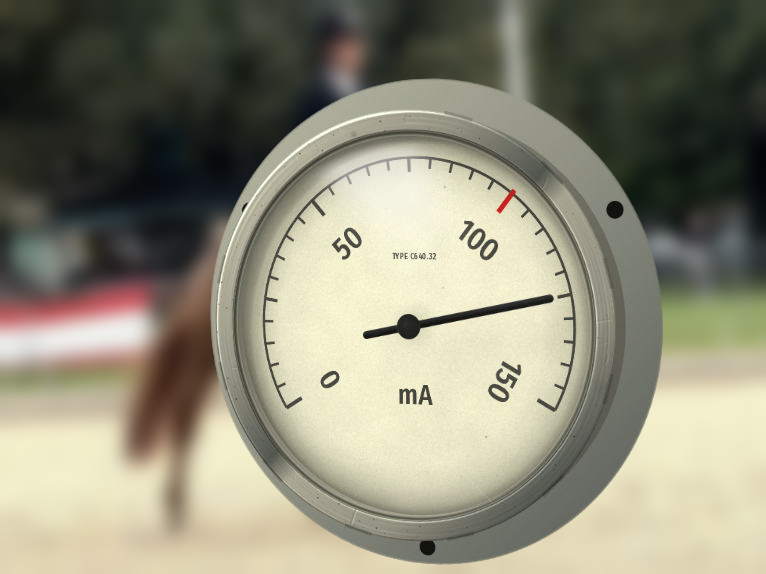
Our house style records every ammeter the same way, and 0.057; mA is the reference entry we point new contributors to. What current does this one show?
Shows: 125; mA
